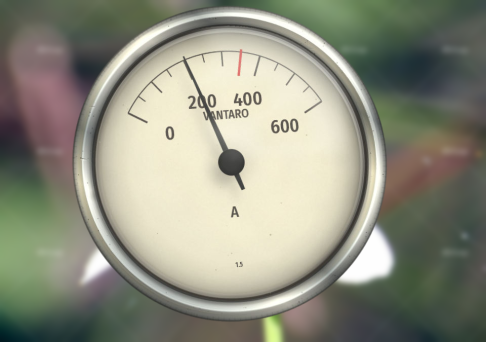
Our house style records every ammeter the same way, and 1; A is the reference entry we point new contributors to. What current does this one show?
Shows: 200; A
